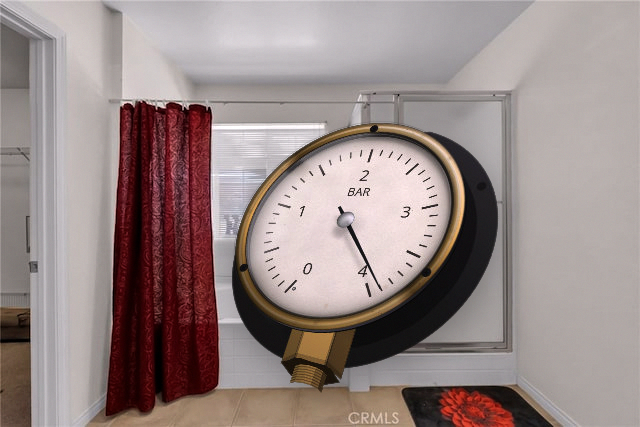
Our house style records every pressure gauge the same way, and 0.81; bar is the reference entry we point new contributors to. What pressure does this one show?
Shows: 3.9; bar
